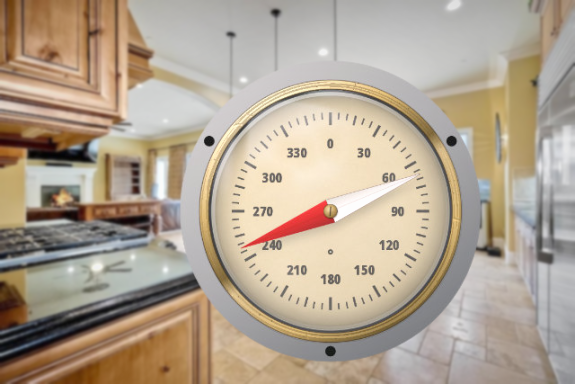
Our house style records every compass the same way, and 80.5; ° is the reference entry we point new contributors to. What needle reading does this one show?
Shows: 247.5; °
